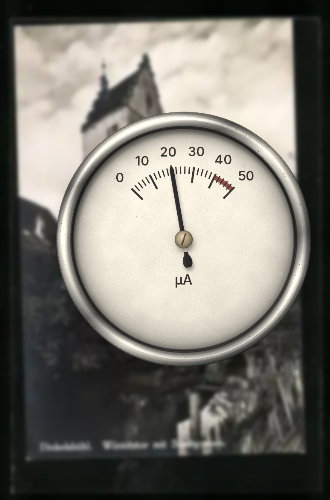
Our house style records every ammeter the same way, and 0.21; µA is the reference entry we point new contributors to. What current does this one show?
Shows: 20; µA
